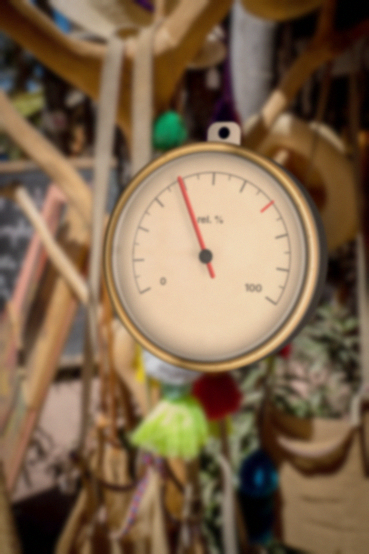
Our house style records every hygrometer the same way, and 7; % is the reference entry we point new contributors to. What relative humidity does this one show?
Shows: 40; %
